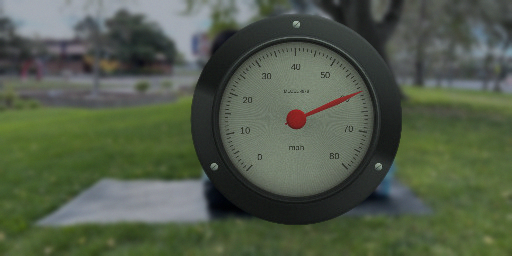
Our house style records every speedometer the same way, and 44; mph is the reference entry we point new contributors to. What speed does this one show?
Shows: 60; mph
